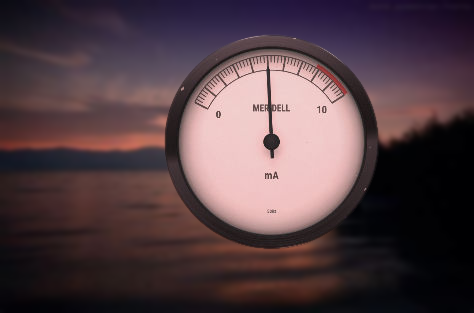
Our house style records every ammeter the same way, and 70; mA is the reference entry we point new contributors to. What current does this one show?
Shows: 5; mA
